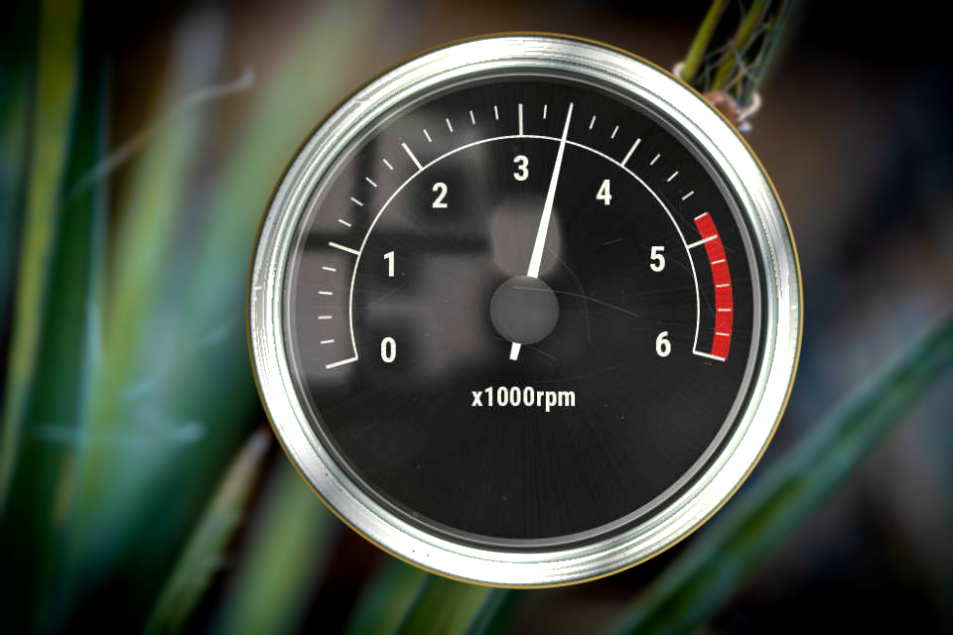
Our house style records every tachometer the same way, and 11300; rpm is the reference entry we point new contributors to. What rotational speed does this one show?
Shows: 3400; rpm
